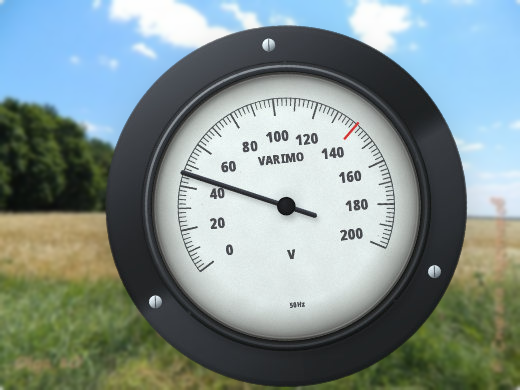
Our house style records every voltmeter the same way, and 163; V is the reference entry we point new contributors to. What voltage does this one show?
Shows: 46; V
